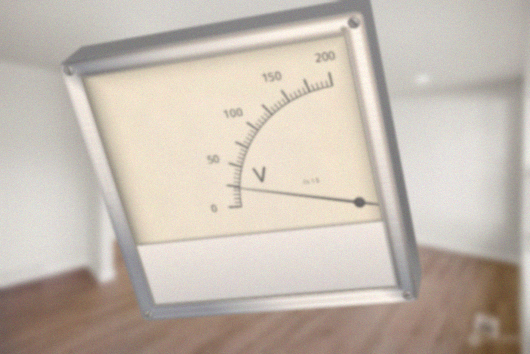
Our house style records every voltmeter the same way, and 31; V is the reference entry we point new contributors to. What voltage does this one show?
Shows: 25; V
